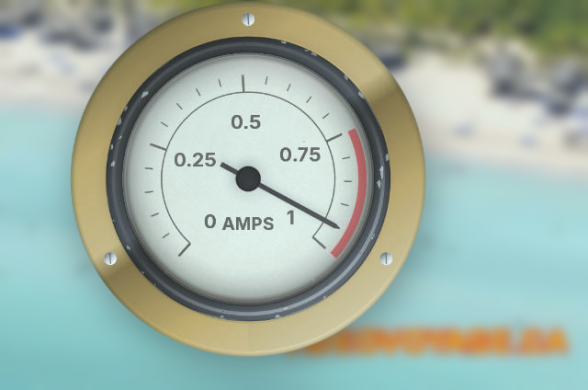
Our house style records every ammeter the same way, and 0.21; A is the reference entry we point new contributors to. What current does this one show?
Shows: 0.95; A
